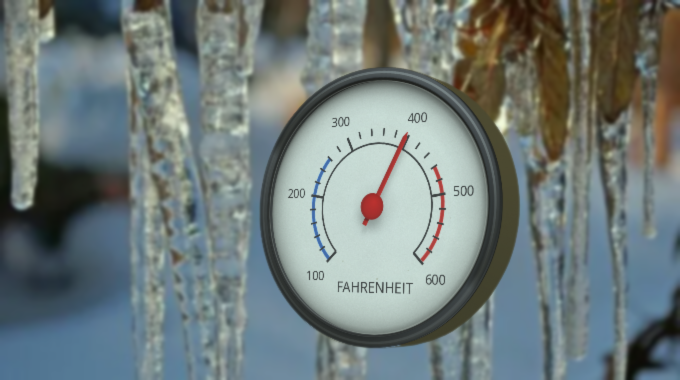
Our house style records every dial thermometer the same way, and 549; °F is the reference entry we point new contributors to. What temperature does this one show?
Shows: 400; °F
